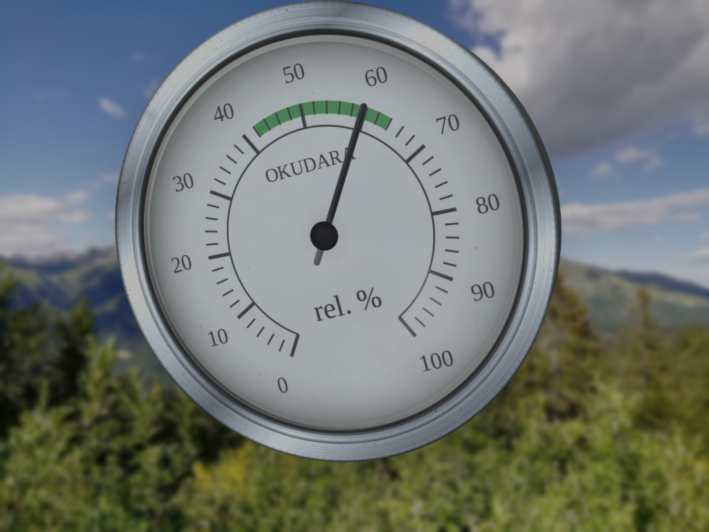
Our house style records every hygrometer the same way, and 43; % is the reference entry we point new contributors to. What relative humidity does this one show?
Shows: 60; %
